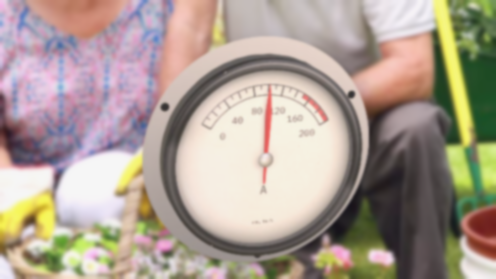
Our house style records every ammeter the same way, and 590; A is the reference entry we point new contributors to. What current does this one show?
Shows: 100; A
